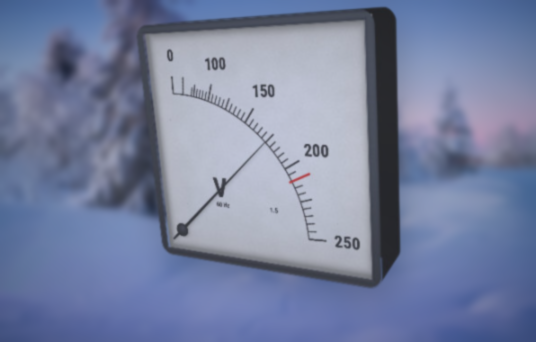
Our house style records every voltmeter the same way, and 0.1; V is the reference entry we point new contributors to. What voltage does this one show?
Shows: 175; V
